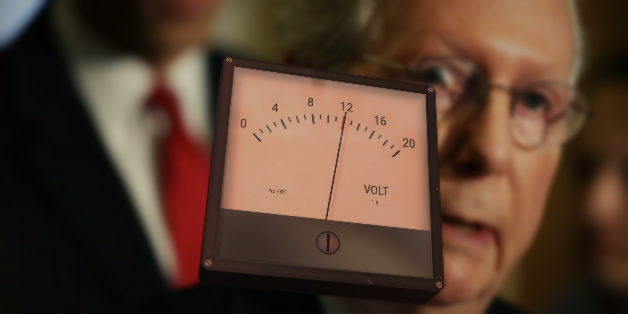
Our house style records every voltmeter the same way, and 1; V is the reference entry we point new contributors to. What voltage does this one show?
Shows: 12; V
